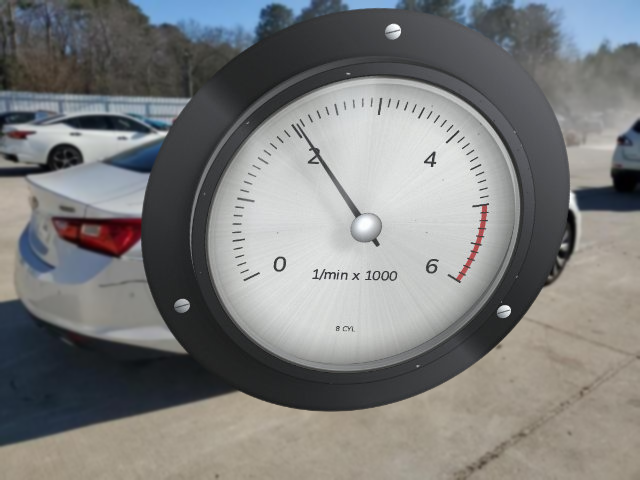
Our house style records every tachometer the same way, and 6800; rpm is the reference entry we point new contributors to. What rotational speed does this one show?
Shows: 2050; rpm
